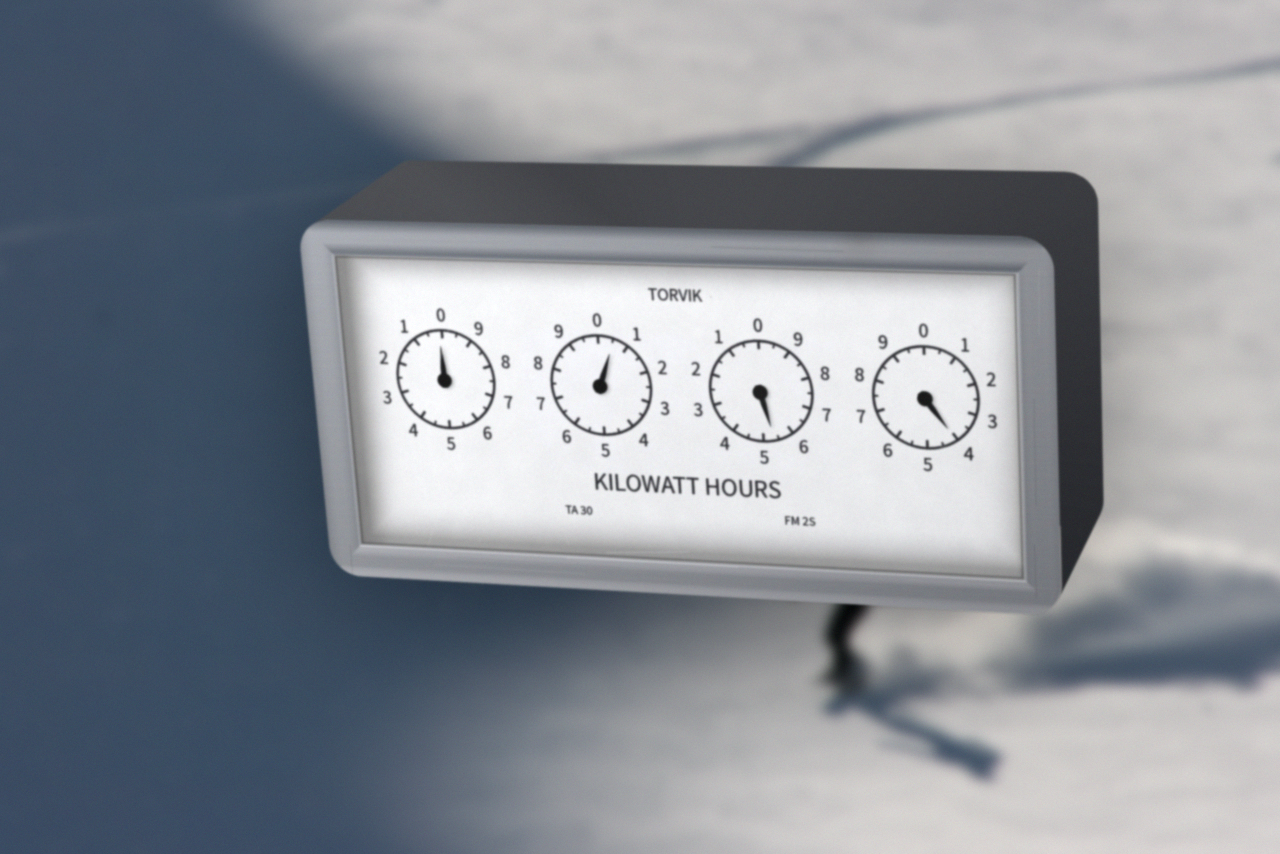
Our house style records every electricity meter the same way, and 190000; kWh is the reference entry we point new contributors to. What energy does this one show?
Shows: 54; kWh
